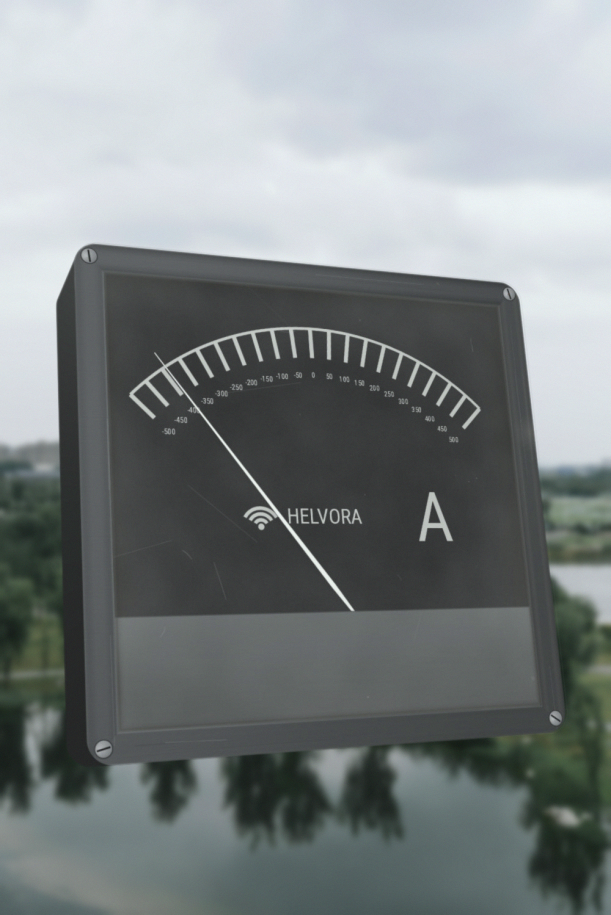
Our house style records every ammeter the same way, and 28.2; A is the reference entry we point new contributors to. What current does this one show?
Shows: -400; A
